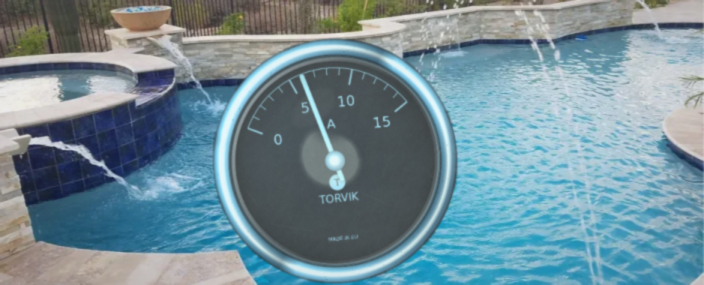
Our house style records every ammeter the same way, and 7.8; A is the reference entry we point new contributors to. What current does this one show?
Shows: 6; A
